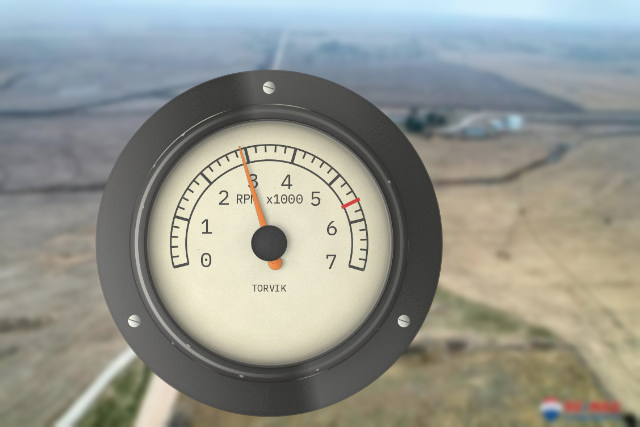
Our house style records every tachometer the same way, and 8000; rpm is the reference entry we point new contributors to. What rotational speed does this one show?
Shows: 2900; rpm
